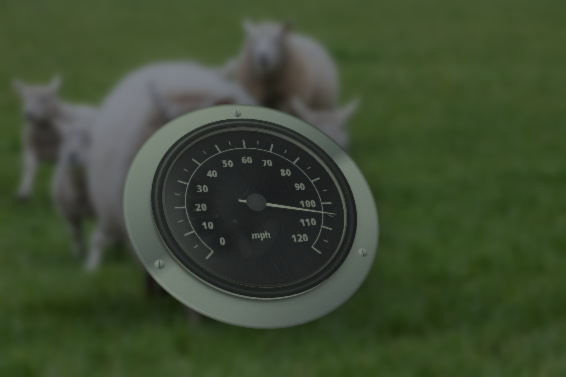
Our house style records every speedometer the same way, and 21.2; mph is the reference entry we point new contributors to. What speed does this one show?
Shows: 105; mph
